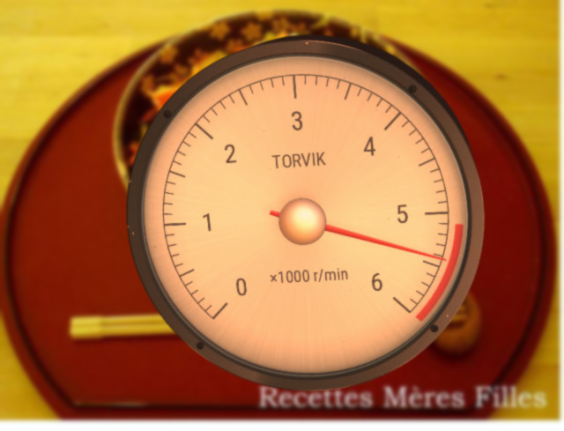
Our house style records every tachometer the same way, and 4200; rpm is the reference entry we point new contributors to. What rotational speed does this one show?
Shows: 5400; rpm
